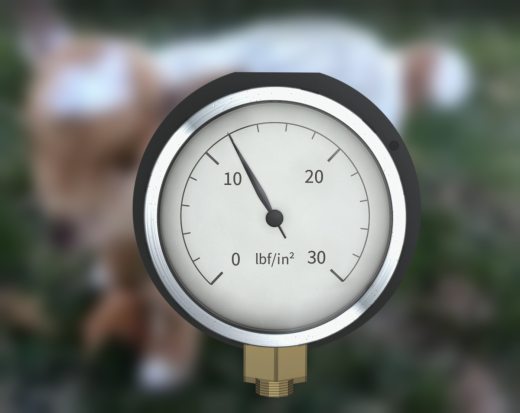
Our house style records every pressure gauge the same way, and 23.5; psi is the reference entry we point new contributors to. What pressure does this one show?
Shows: 12; psi
